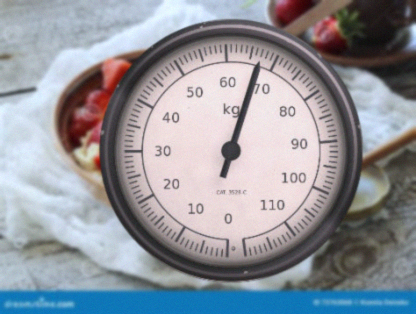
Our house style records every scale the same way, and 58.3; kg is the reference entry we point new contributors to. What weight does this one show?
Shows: 67; kg
